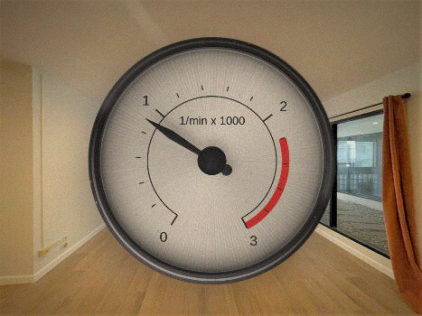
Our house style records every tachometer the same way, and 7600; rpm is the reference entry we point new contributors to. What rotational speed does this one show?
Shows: 900; rpm
